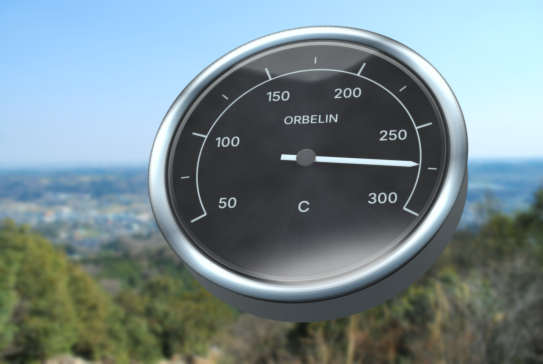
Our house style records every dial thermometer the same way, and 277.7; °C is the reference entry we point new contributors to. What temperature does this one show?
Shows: 275; °C
